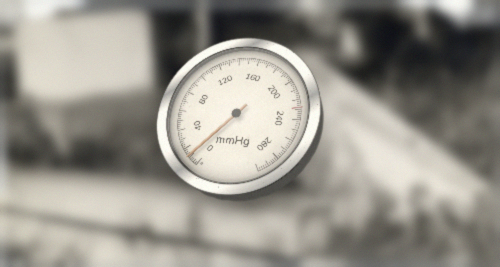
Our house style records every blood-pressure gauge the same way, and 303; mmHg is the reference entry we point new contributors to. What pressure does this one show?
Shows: 10; mmHg
